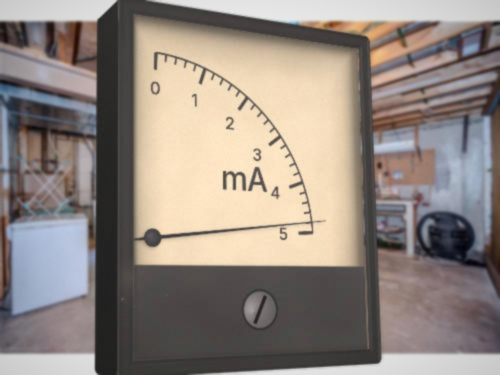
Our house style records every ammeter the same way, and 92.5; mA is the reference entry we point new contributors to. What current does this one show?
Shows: 4.8; mA
